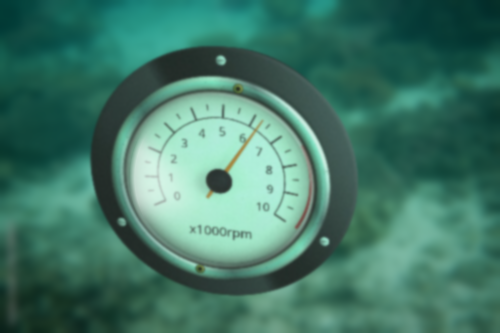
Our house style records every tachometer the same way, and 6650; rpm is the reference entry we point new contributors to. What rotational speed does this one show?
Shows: 6250; rpm
